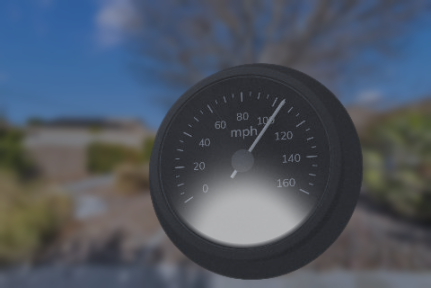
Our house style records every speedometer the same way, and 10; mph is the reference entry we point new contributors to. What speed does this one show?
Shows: 105; mph
